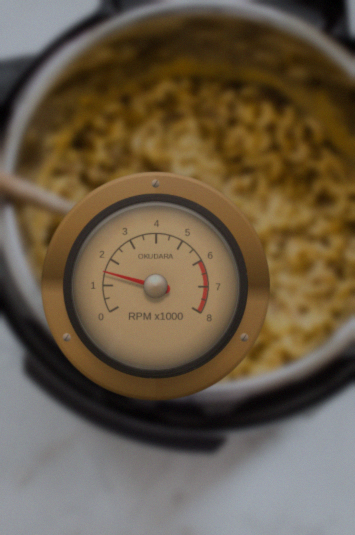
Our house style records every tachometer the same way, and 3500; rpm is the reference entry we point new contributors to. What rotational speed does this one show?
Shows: 1500; rpm
